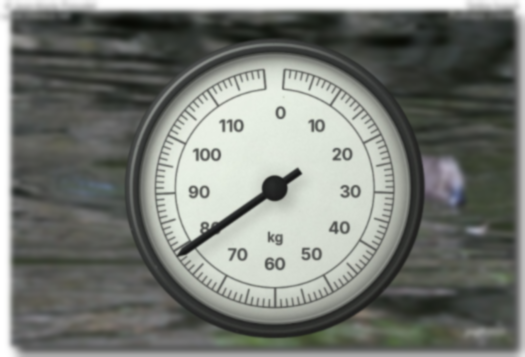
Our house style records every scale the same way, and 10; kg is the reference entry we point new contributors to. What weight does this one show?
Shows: 79; kg
